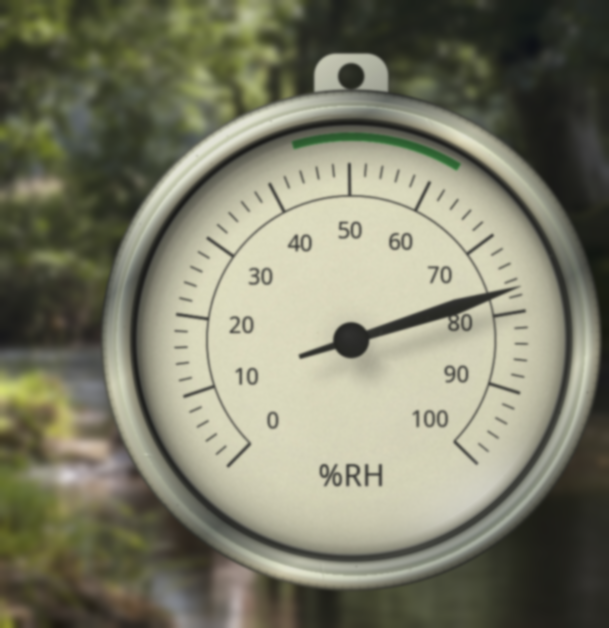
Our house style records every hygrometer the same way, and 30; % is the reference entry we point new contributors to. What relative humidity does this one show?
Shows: 77; %
